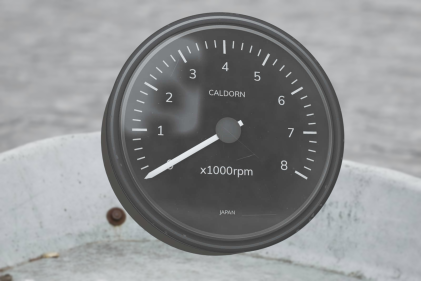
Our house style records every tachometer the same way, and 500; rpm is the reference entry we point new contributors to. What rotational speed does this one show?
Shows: 0; rpm
